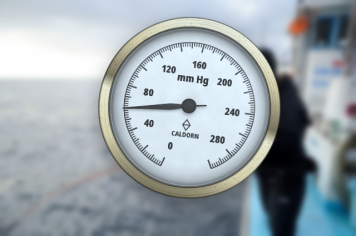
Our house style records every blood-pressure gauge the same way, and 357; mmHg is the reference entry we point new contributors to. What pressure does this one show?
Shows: 60; mmHg
